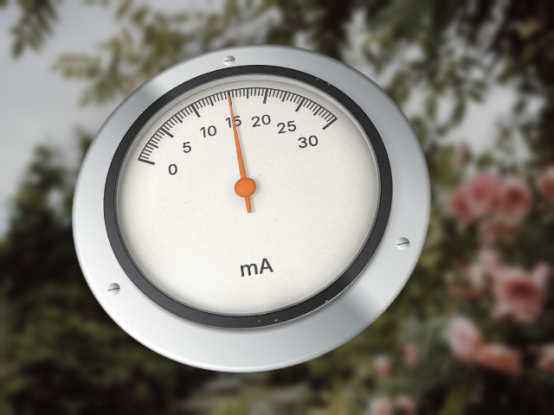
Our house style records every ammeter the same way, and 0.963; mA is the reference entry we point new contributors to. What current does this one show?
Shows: 15; mA
